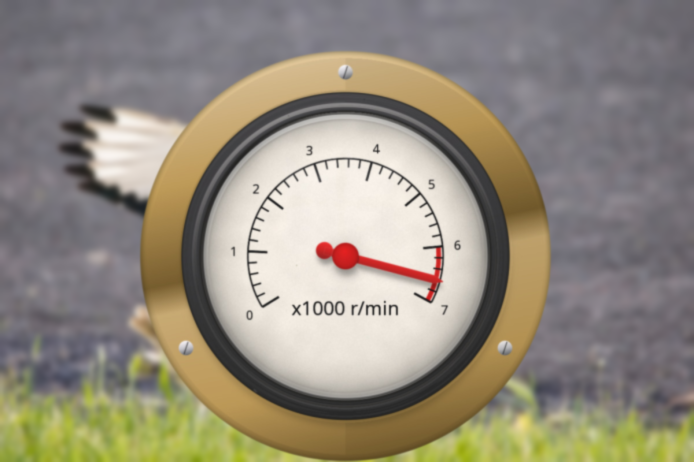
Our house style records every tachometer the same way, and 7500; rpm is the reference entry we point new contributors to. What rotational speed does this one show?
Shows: 6600; rpm
